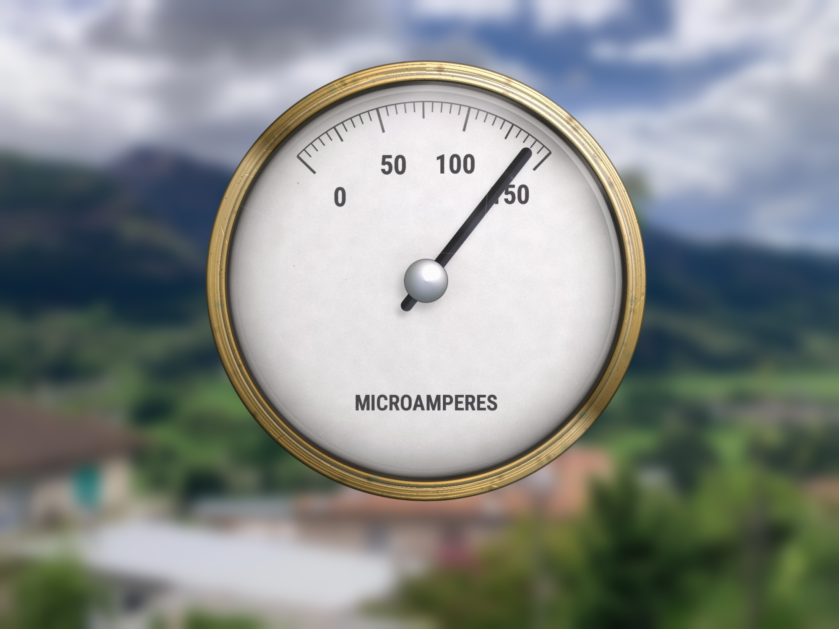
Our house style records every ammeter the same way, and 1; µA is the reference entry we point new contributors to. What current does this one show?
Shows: 140; µA
